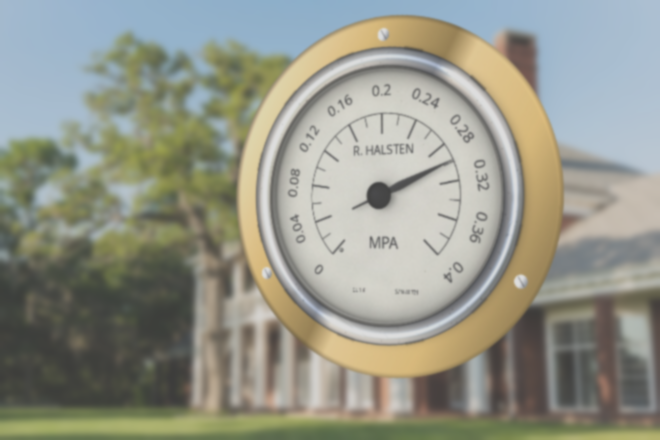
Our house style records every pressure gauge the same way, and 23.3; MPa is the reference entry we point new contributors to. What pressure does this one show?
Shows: 0.3; MPa
